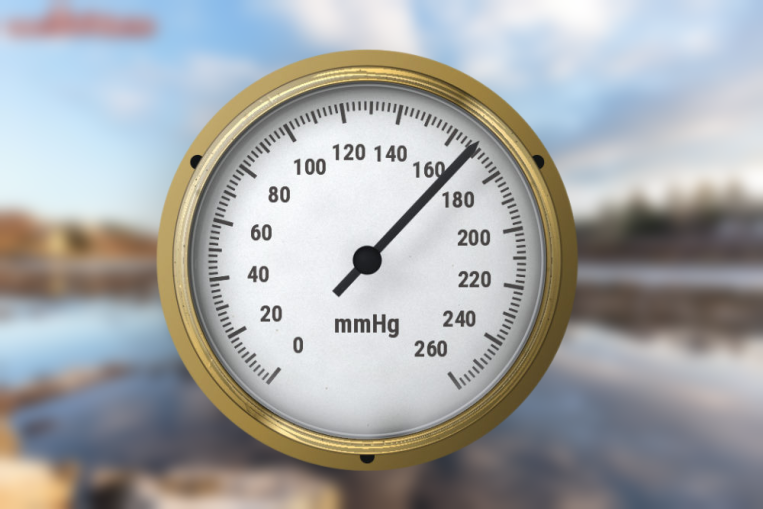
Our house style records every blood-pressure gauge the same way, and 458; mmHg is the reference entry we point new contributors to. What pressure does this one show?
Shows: 168; mmHg
